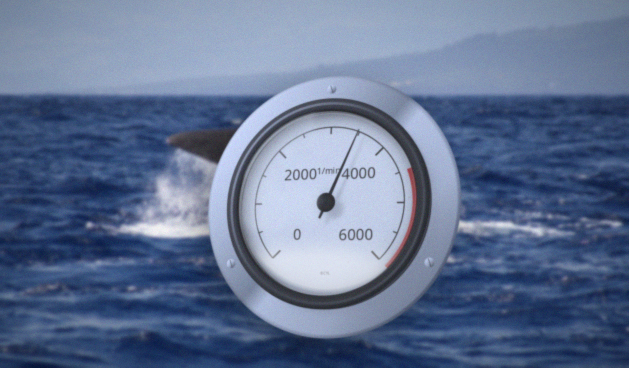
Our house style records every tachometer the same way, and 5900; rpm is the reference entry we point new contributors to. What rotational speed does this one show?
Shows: 3500; rpm
